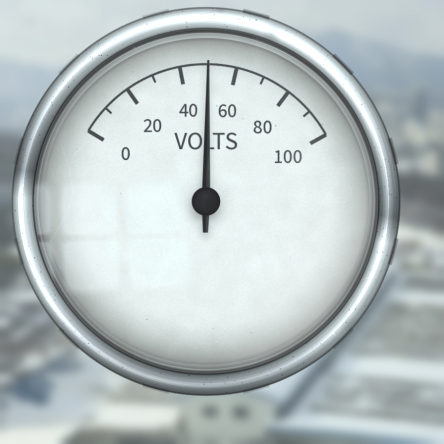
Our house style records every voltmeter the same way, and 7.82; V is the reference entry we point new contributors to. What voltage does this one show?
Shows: 50; V
